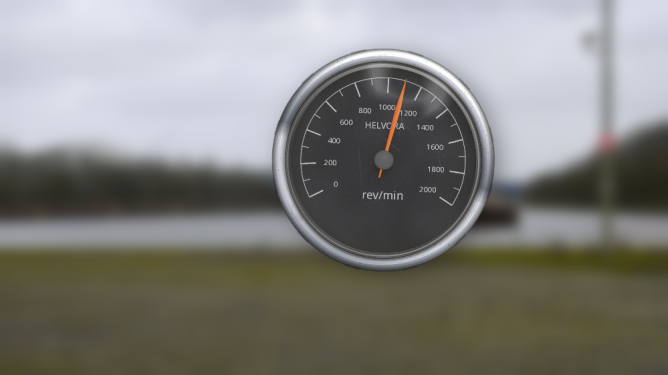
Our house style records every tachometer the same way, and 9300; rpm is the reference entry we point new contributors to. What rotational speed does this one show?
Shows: 1100; rpm
